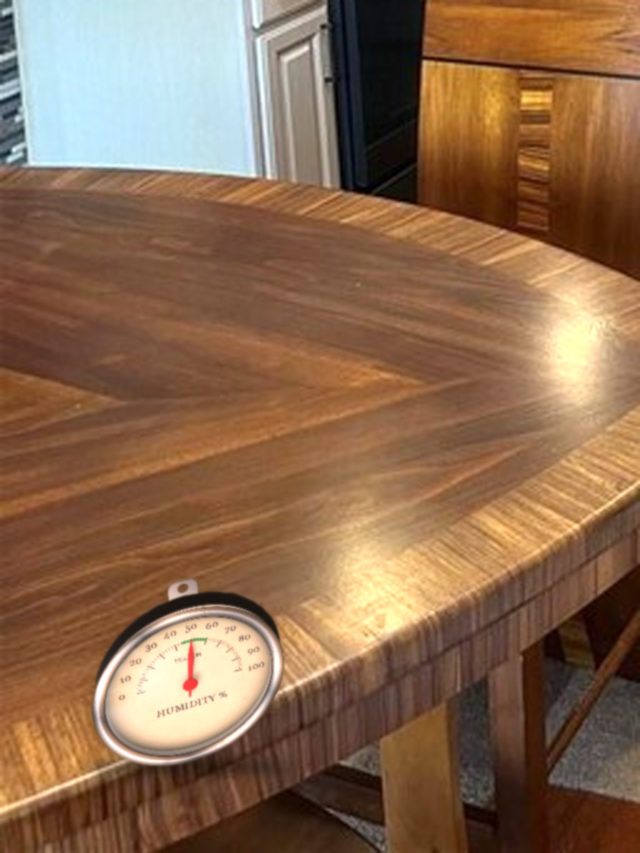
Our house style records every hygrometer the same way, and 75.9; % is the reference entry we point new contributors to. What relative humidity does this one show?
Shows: 50; %
